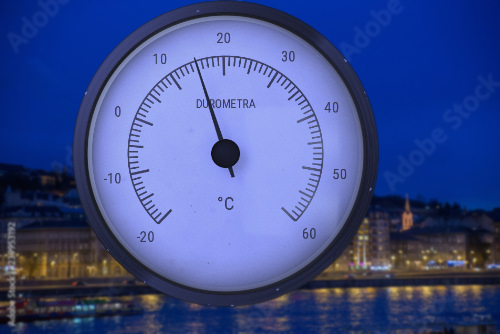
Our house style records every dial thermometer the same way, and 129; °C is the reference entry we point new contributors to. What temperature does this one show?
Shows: 15; °C
